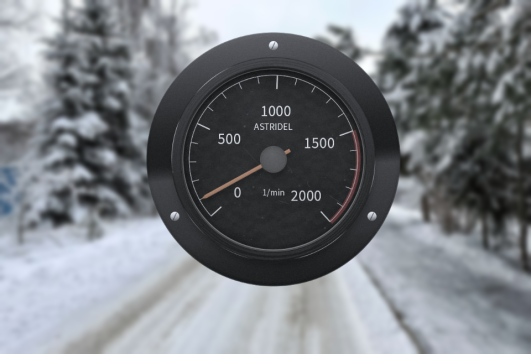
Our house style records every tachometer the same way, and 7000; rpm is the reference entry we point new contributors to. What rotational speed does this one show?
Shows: 100; rpm
